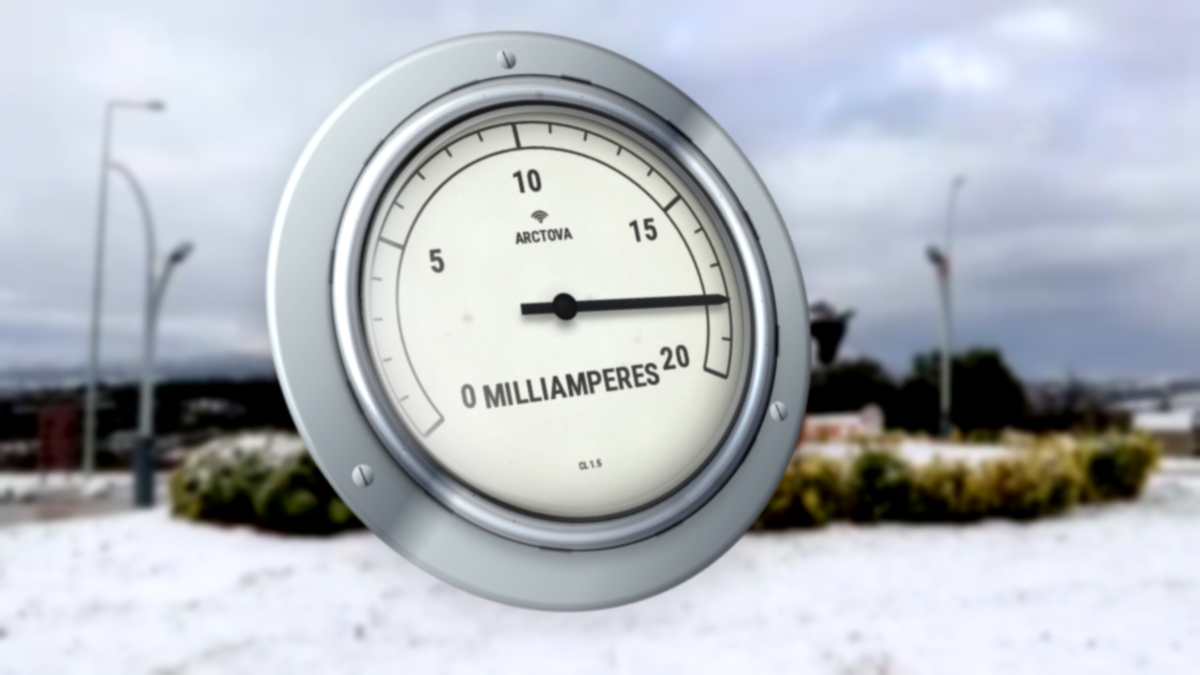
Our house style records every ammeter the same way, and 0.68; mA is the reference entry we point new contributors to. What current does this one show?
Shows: 18; mA
